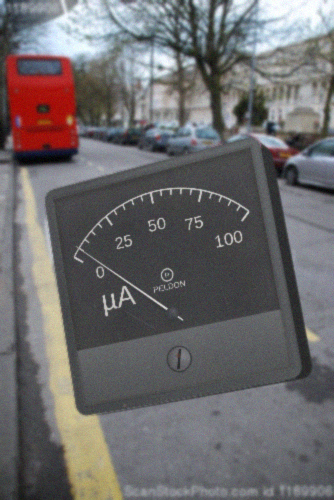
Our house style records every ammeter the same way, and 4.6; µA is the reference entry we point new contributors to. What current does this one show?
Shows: 5; µA
